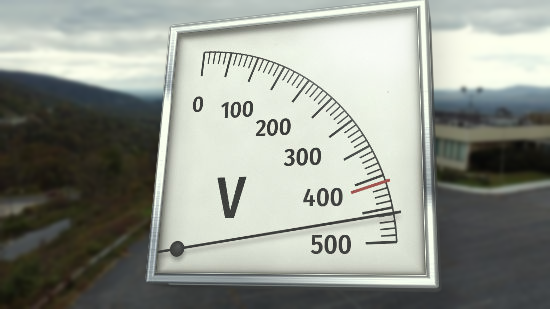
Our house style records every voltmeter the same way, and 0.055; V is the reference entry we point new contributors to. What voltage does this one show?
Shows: 460; V
